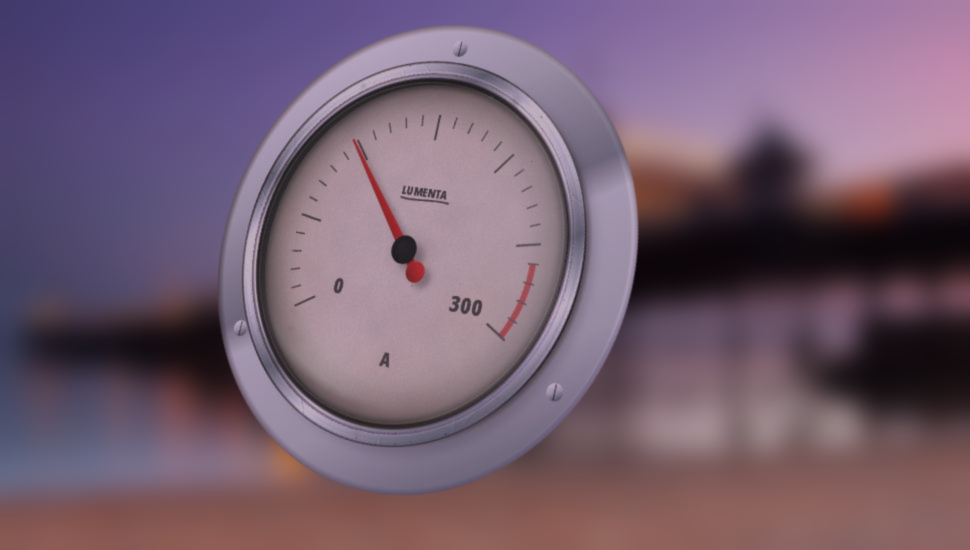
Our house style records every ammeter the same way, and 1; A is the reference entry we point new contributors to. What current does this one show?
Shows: 100; A
